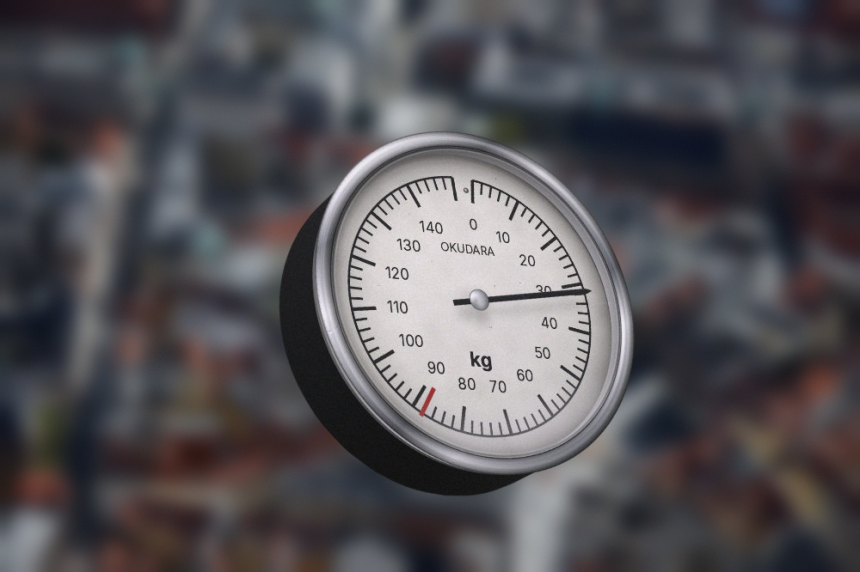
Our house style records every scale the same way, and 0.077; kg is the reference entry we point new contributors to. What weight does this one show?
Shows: 32; kg
